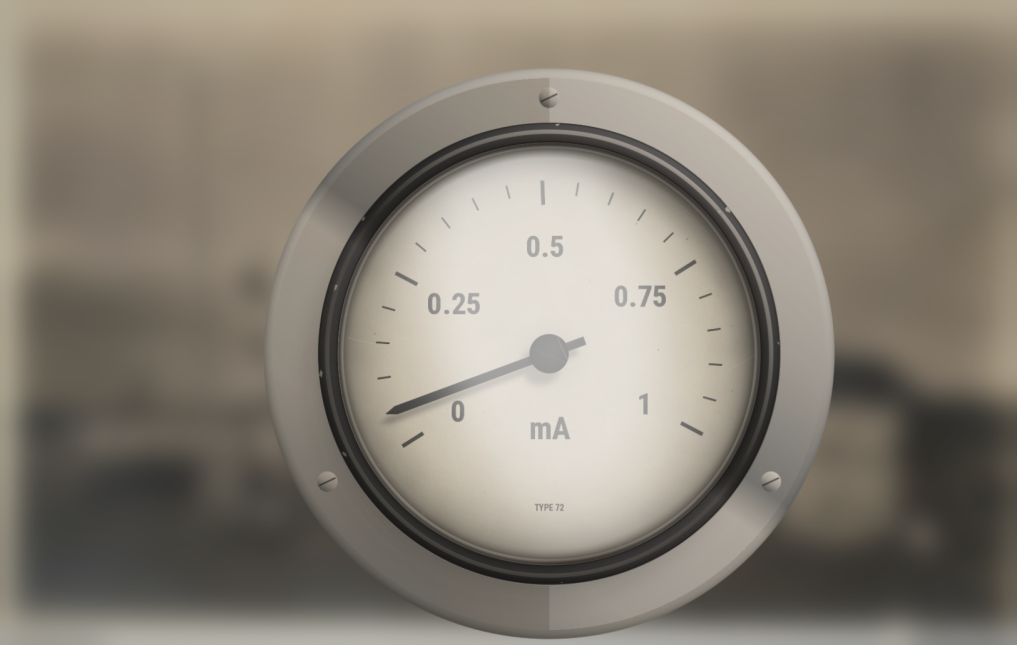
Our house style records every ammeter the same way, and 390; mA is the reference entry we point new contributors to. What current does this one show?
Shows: 0.05; mA
